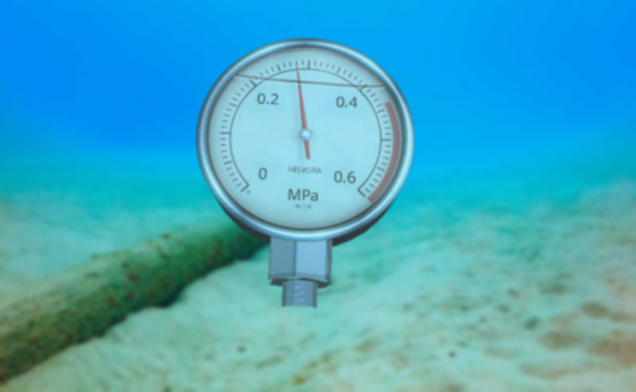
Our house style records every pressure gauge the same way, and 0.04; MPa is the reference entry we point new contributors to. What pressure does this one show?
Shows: 0.28; MPa
